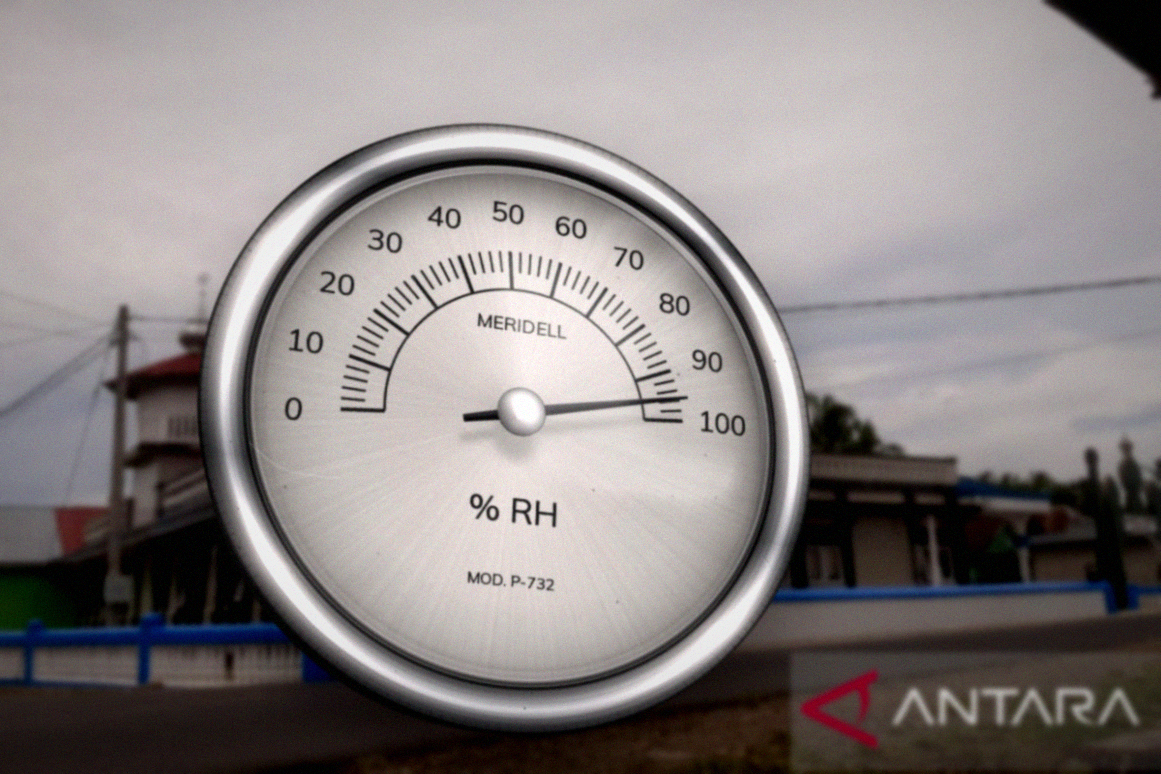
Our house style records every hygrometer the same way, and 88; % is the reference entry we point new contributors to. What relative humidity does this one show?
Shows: 96; %
